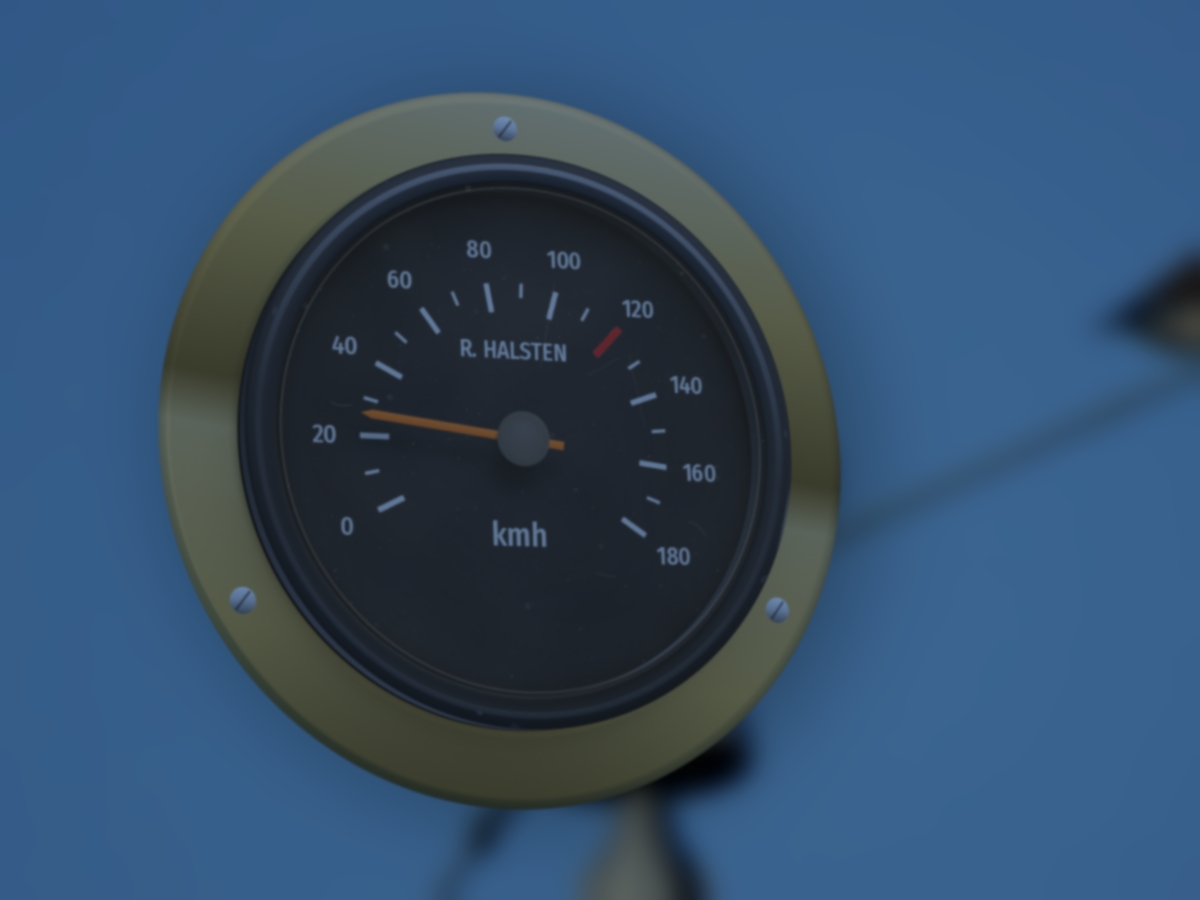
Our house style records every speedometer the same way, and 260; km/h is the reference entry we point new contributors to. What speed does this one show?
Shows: 25; km/h
